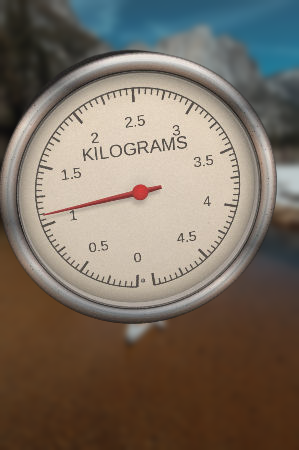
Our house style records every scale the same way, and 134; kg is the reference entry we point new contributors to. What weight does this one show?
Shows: 1.1; kg
